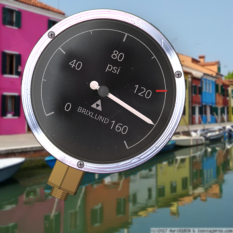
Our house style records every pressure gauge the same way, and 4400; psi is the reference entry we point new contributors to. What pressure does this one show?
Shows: 140; psi
